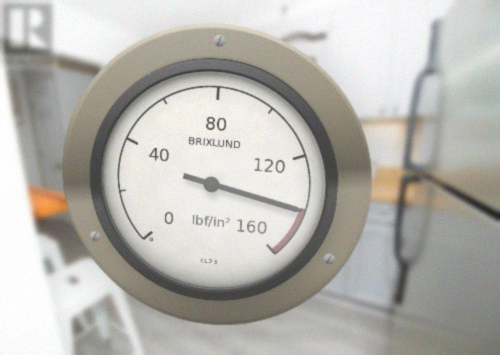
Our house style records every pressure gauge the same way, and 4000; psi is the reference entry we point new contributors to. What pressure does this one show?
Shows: 140; psi
